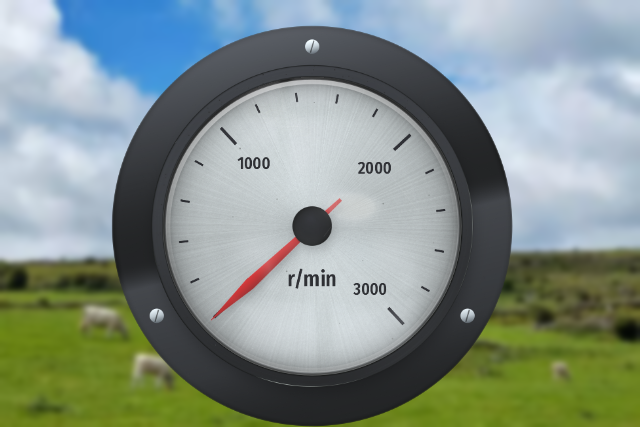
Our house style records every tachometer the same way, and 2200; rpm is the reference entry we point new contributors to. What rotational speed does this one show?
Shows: 0; rpm
